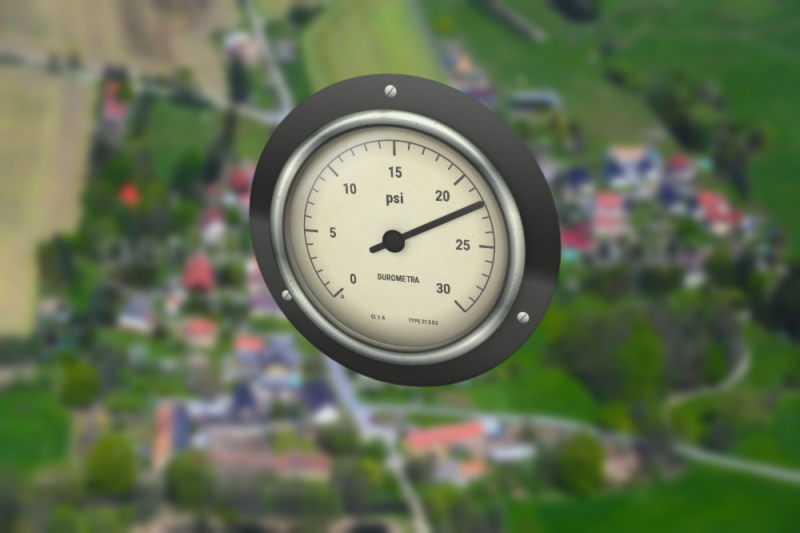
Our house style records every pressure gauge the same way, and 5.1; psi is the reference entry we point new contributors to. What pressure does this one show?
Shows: 22; psi
